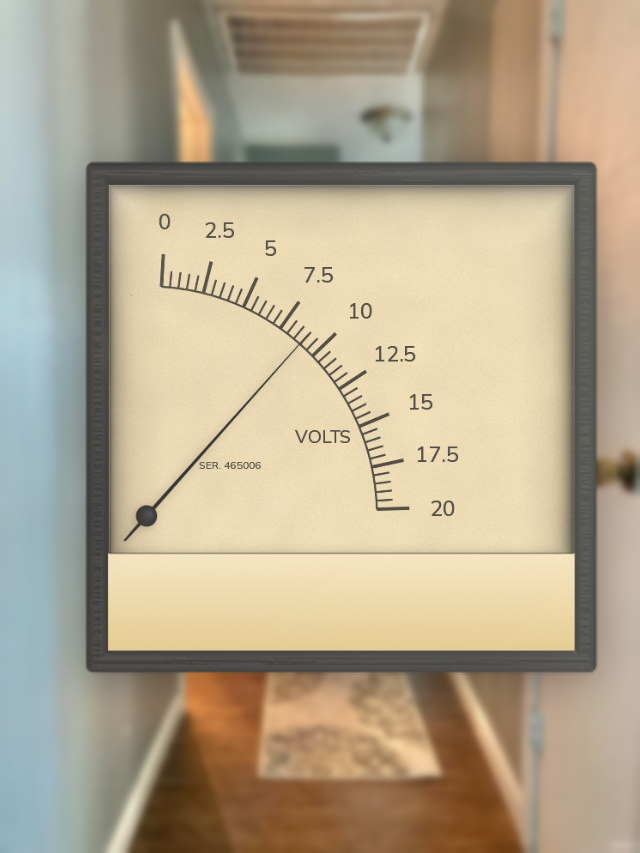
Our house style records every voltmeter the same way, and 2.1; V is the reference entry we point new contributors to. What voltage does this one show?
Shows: 9; V
